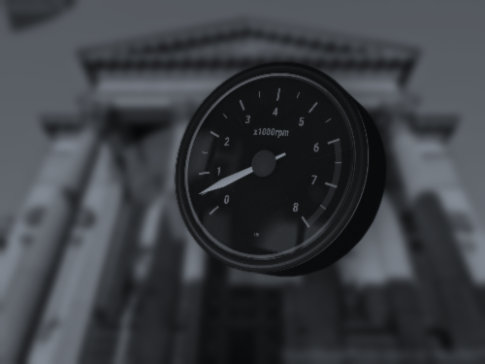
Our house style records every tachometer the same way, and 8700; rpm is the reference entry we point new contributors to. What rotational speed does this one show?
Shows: 500; rpm
